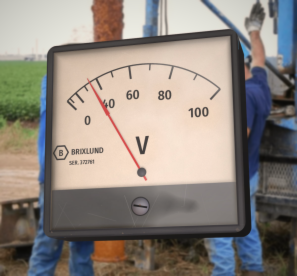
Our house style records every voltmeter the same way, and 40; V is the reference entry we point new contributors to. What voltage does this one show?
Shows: 35; V
